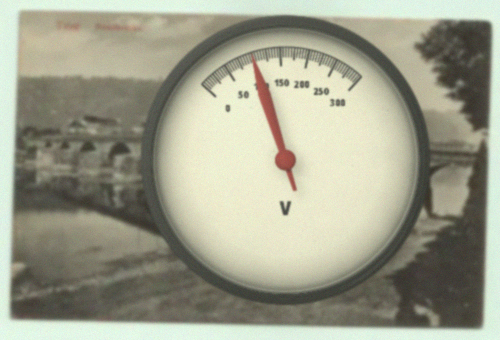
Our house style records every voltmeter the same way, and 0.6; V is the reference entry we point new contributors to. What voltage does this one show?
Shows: 100; V
